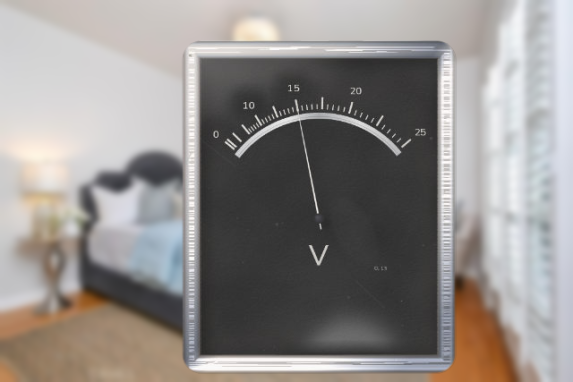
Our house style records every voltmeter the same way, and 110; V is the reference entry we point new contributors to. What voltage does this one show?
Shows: 15; V
